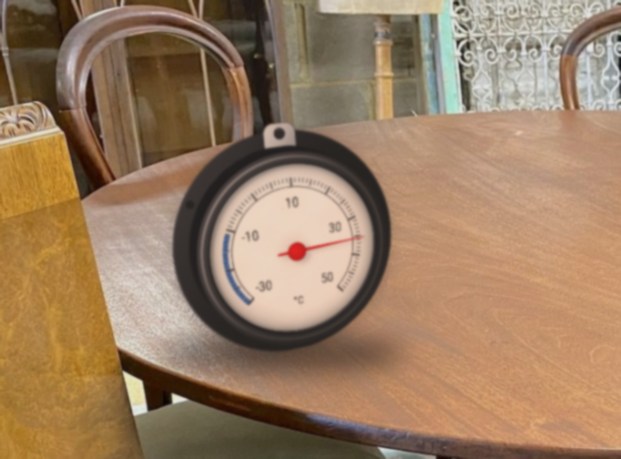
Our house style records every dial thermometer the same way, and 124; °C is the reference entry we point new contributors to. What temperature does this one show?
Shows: 35; °C
